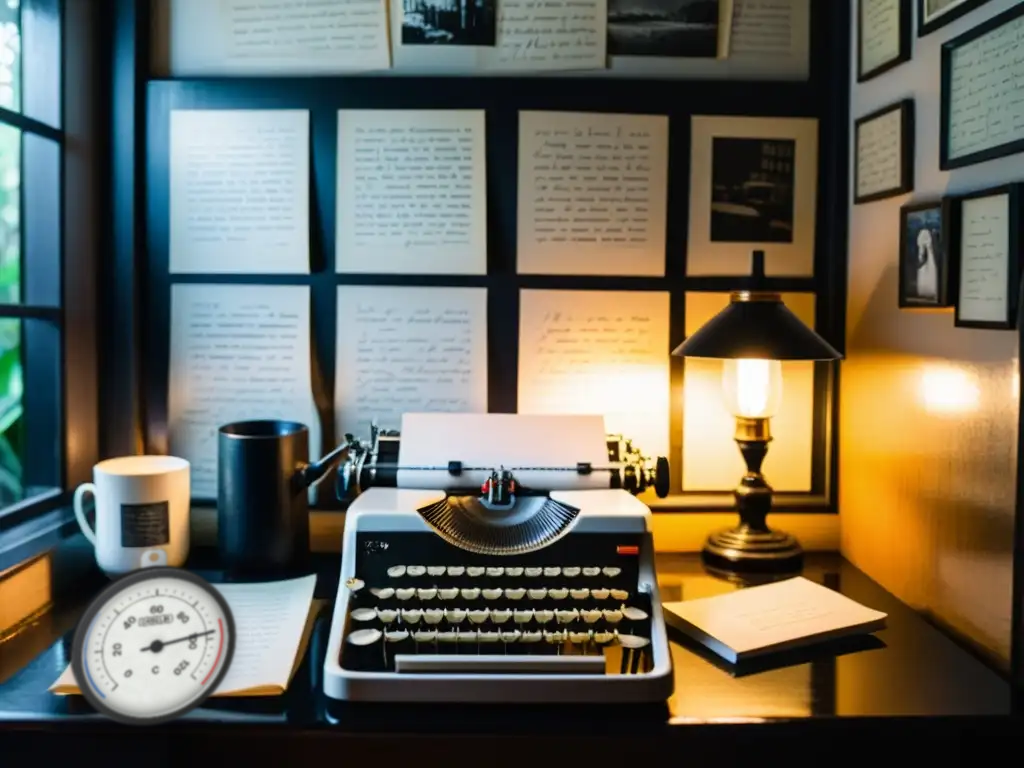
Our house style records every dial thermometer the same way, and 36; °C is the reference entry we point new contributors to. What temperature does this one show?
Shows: 96; °C
